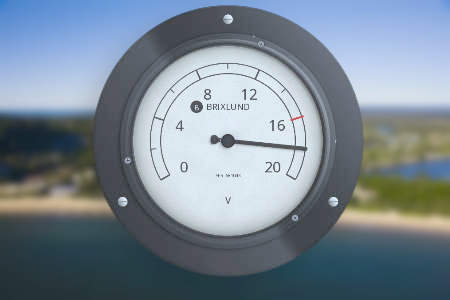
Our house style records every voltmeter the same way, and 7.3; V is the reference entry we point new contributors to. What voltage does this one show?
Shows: 18; V
